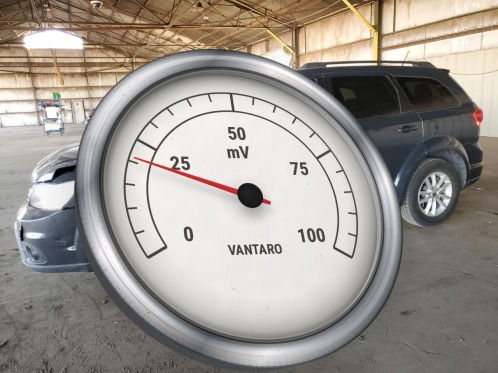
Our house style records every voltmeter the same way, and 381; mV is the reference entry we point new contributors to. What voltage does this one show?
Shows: 20; mV
